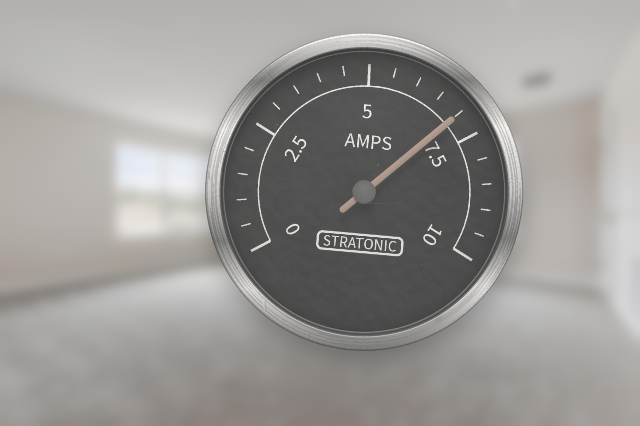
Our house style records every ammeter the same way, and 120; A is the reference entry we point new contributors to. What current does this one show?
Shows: 7; A
